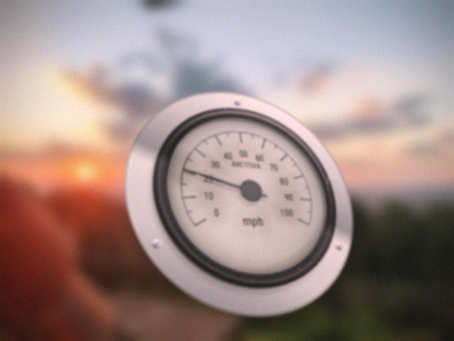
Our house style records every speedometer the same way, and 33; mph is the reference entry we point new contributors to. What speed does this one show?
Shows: 20; mph
